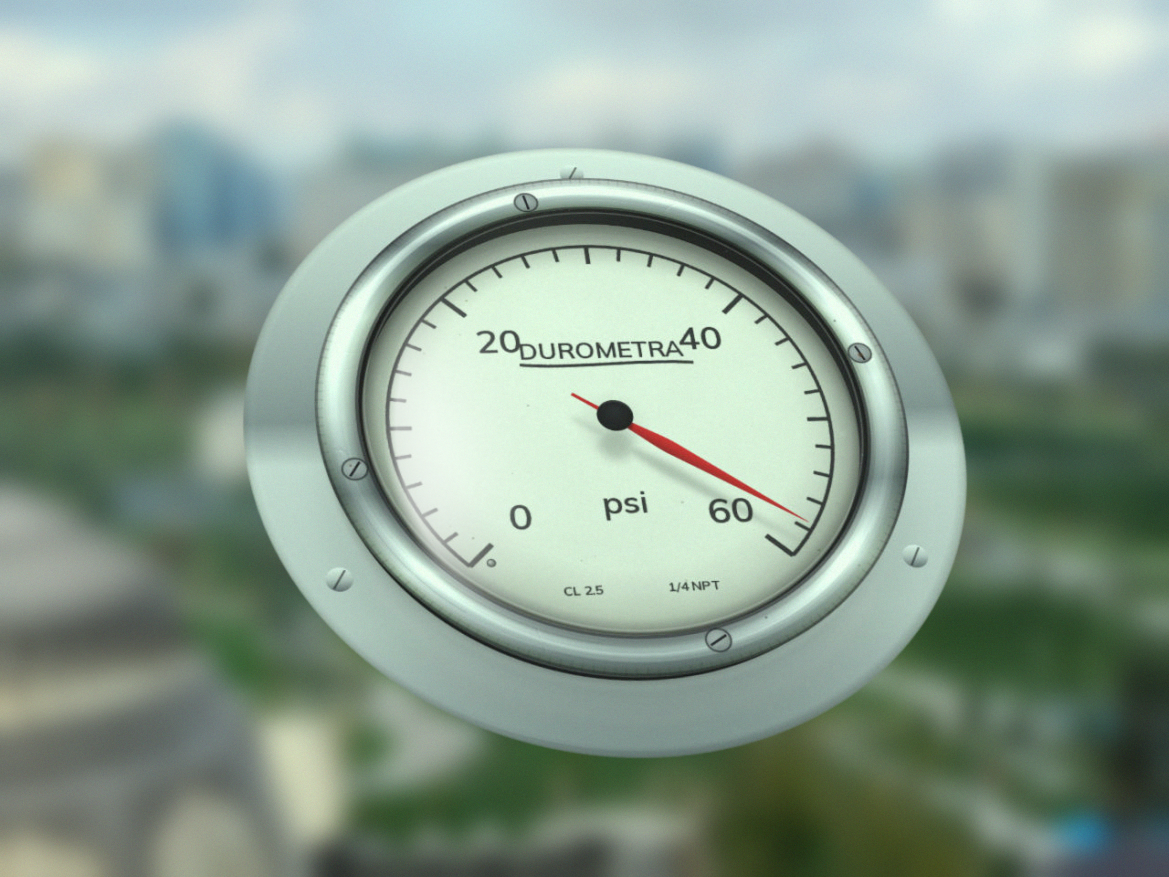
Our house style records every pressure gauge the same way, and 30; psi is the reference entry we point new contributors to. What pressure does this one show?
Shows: 58; psi
